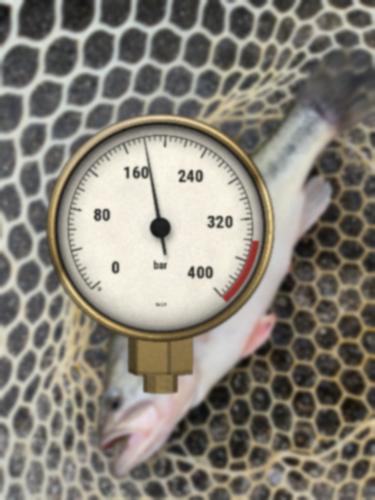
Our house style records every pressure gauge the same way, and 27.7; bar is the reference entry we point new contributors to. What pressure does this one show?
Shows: 180; bar
